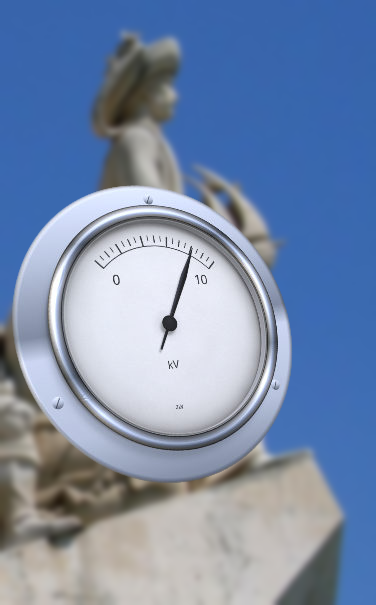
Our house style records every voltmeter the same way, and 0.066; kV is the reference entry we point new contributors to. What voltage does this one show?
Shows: 8; kV
